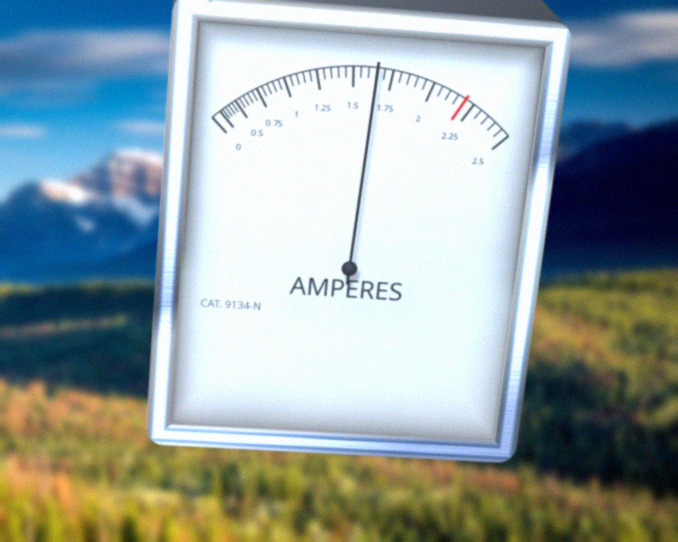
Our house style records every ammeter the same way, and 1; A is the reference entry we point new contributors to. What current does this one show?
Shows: 1.65; A
